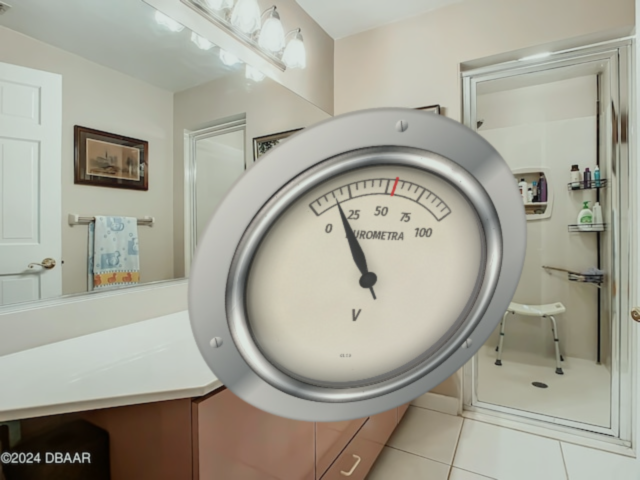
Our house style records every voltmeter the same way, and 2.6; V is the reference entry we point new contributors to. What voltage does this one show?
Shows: 15; V
